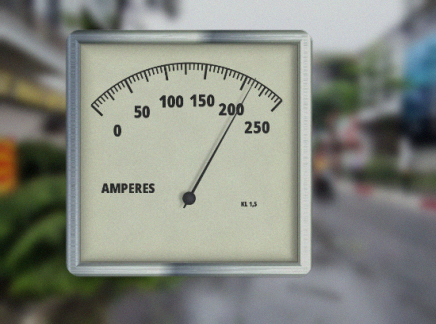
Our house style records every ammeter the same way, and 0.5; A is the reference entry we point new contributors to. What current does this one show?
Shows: 210; A
